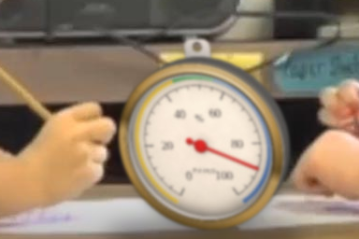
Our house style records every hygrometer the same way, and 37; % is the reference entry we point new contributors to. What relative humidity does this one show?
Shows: 88; %
